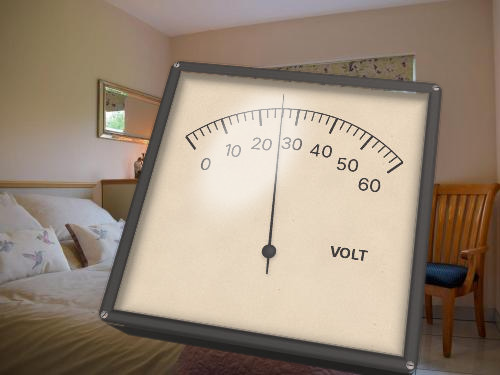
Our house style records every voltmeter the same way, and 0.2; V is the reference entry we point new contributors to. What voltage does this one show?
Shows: 26; V
